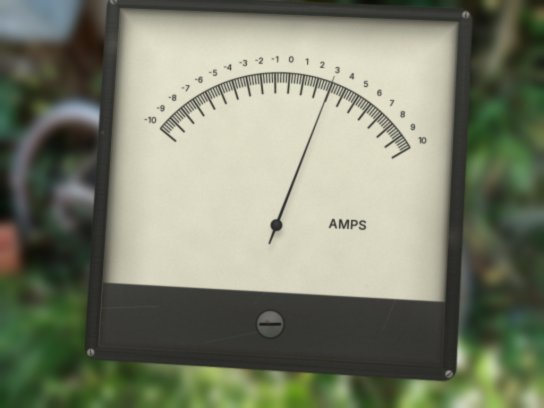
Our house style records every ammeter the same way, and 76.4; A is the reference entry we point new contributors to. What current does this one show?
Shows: 3; A
